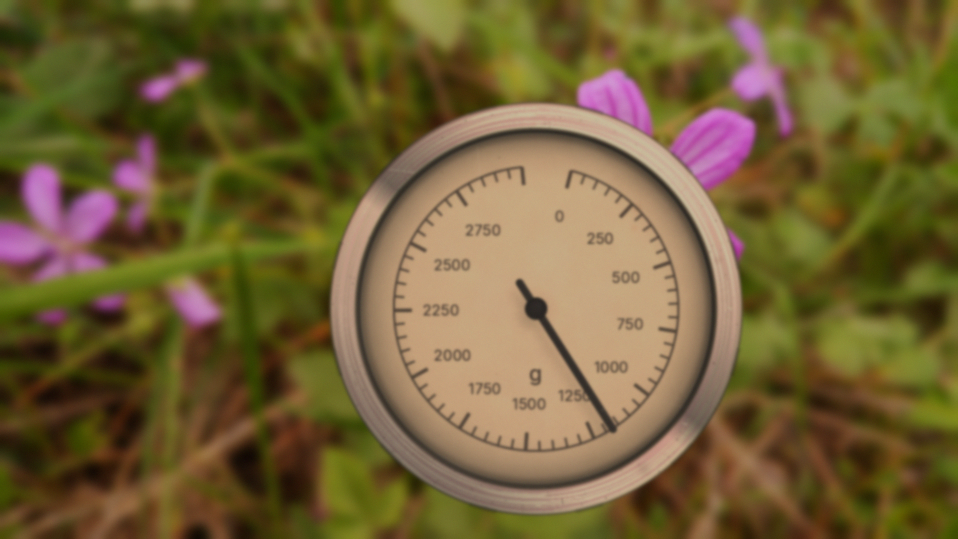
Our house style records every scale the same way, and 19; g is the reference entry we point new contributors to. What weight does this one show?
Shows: 1175; g
